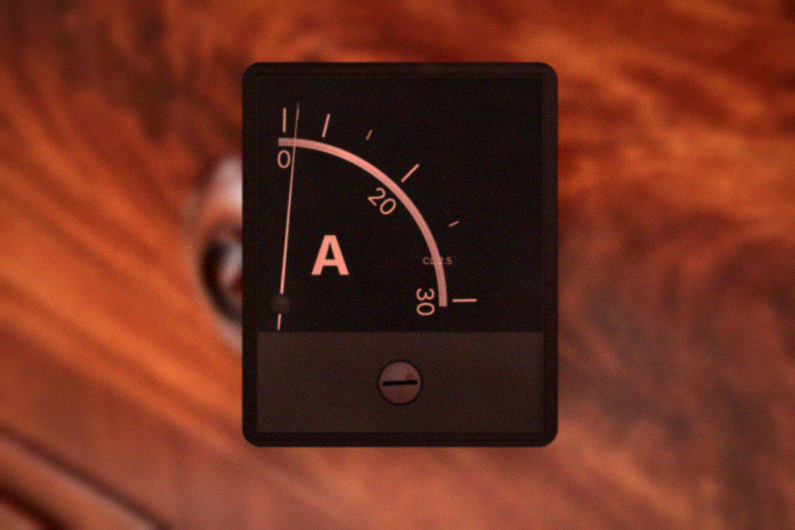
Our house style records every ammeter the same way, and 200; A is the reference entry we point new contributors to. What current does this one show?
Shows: 5; A
